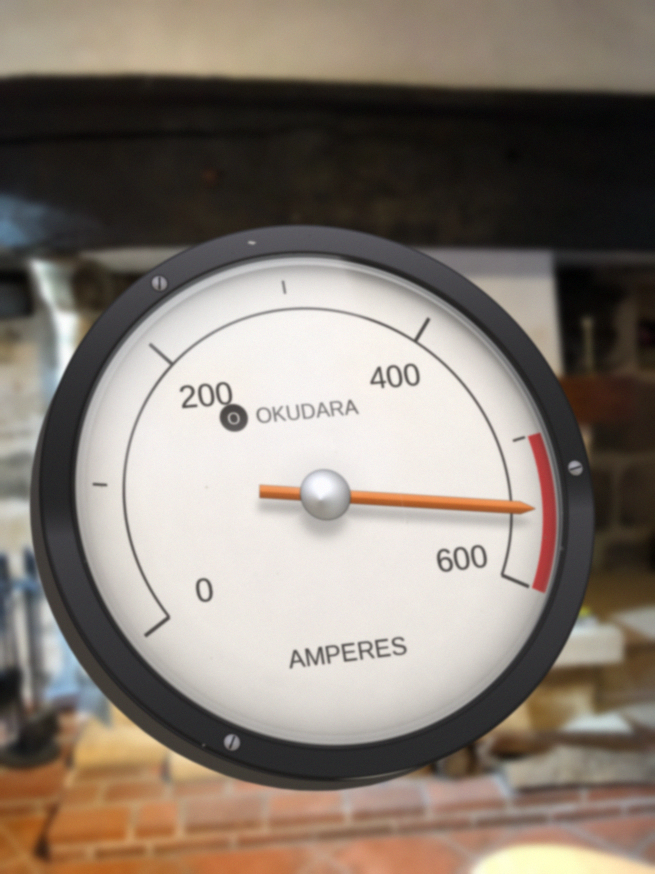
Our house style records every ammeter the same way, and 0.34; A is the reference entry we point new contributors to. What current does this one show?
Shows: 550; A
